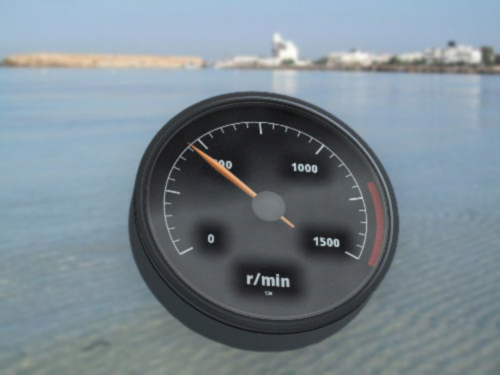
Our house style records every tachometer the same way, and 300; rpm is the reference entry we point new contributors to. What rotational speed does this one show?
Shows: 450; rpm
